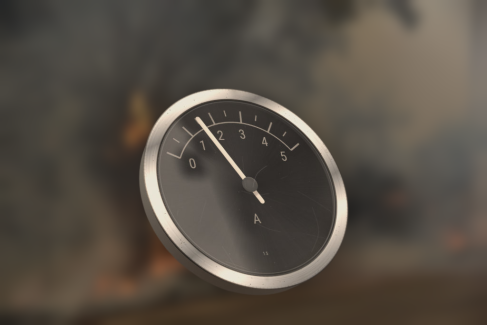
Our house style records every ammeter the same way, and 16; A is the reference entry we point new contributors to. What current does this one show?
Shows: 1.5; A
